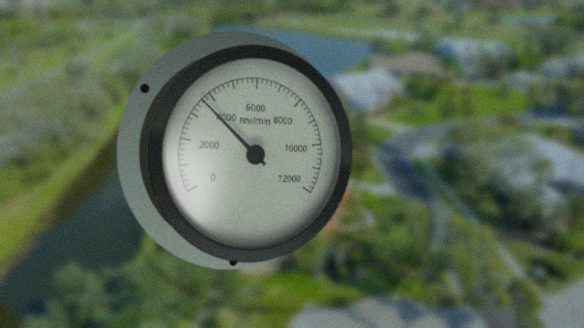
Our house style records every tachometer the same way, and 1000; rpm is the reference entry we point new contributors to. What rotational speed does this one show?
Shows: 3600; rpm
